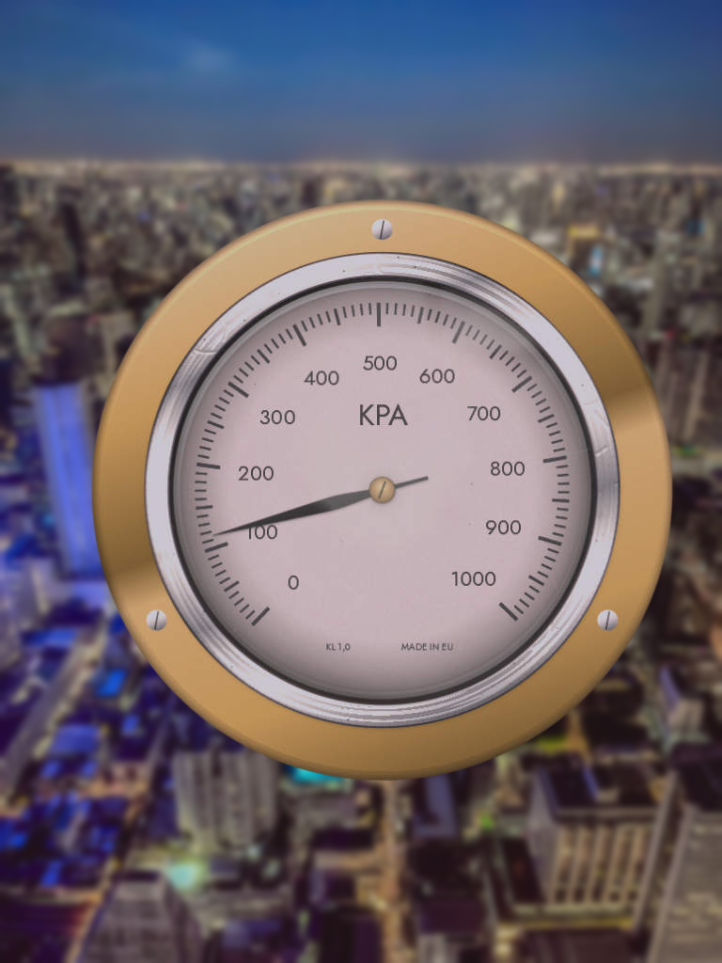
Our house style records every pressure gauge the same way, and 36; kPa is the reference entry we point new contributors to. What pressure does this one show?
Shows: 115; kPa
